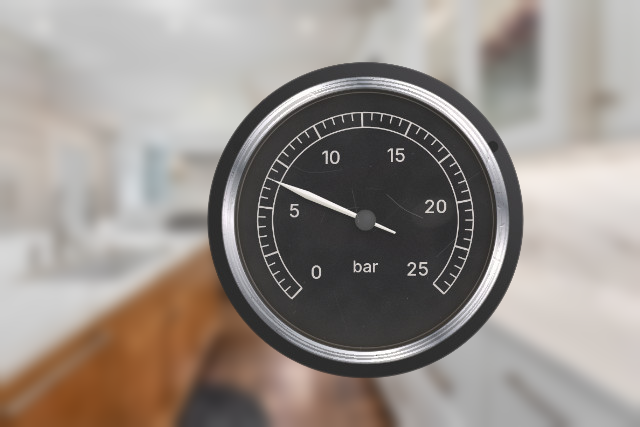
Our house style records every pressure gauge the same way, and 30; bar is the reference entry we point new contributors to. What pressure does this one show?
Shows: 6.5; bar
